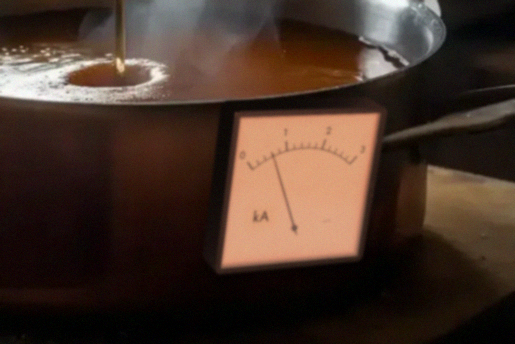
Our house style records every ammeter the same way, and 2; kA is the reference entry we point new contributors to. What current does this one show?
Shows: 0.6; kA
